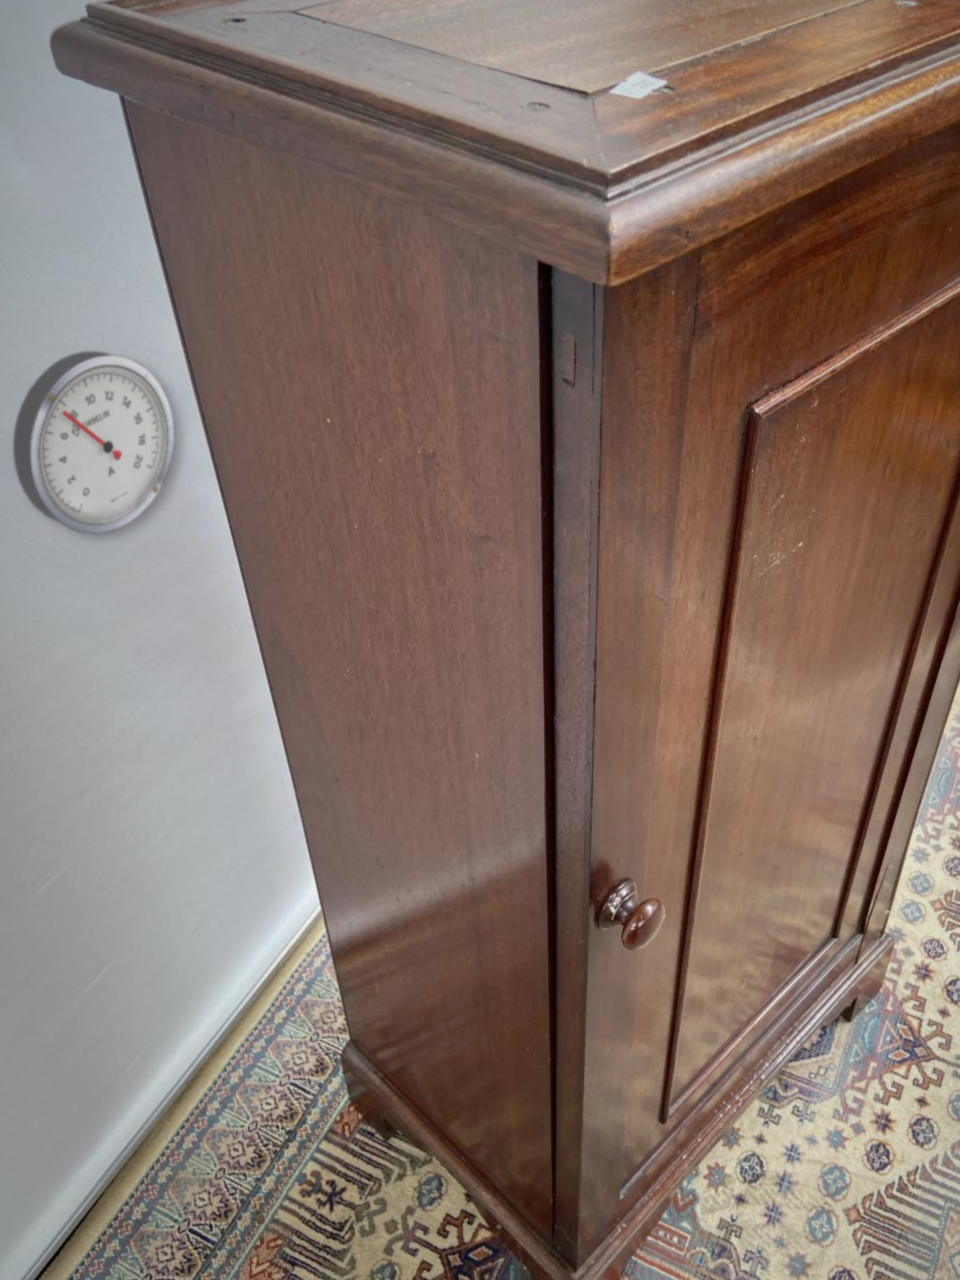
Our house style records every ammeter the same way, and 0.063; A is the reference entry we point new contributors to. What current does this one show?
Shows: 7.5; A
